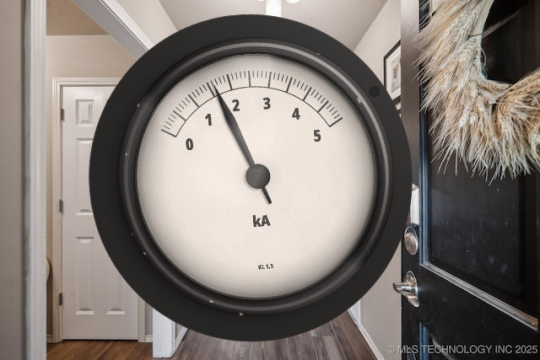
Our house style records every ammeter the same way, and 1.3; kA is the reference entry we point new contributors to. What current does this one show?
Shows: 1.6; kA
